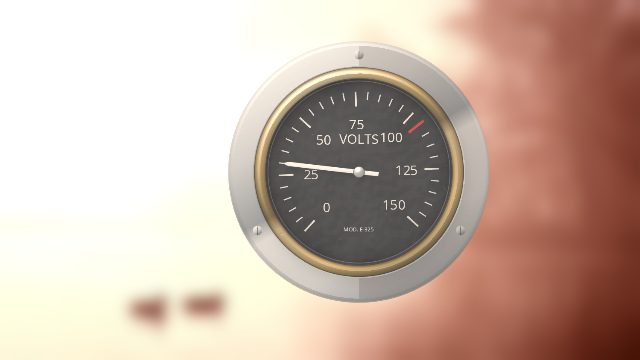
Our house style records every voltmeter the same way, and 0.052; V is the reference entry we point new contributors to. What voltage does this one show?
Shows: 30; V
